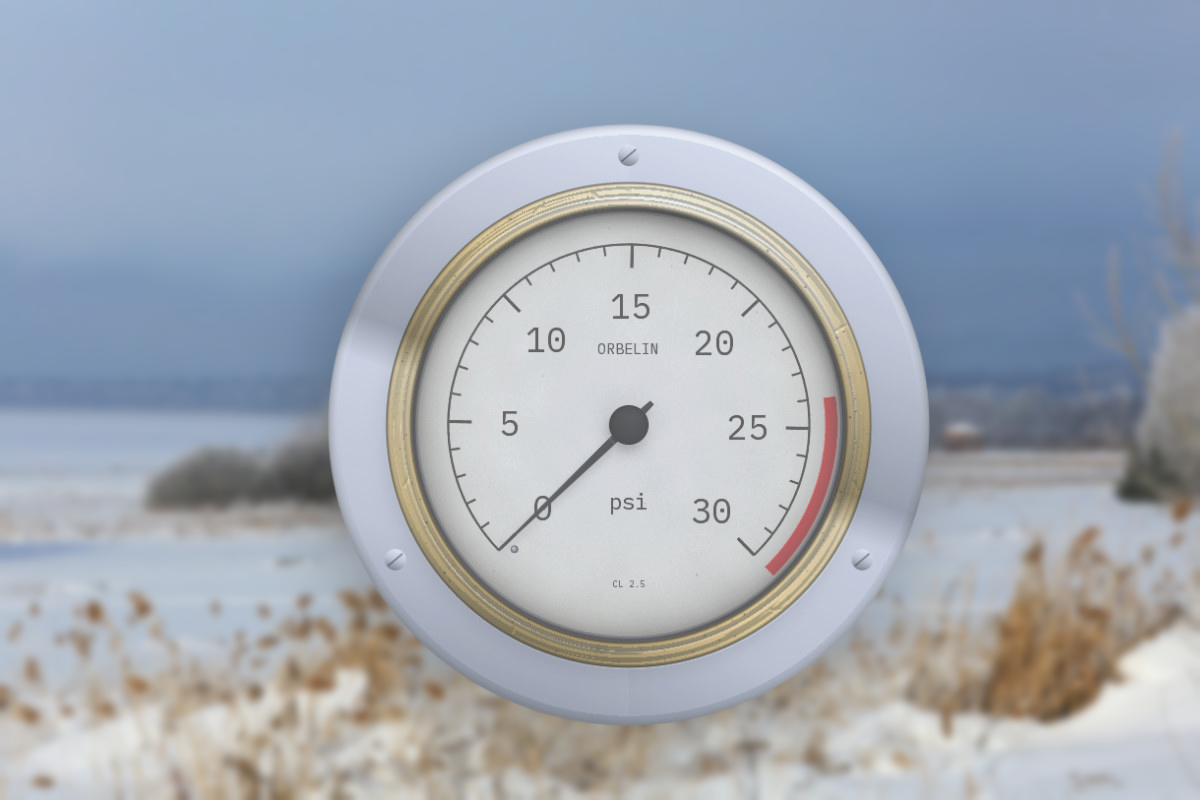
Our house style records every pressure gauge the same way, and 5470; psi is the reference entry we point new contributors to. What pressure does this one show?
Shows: 0; psi
